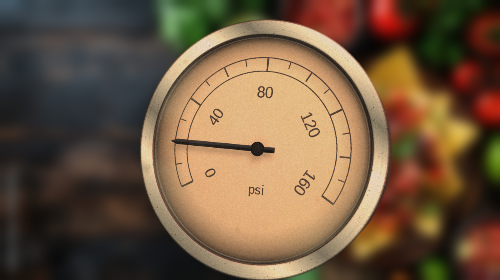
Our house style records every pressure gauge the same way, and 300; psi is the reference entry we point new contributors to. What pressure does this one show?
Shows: 20; psi
